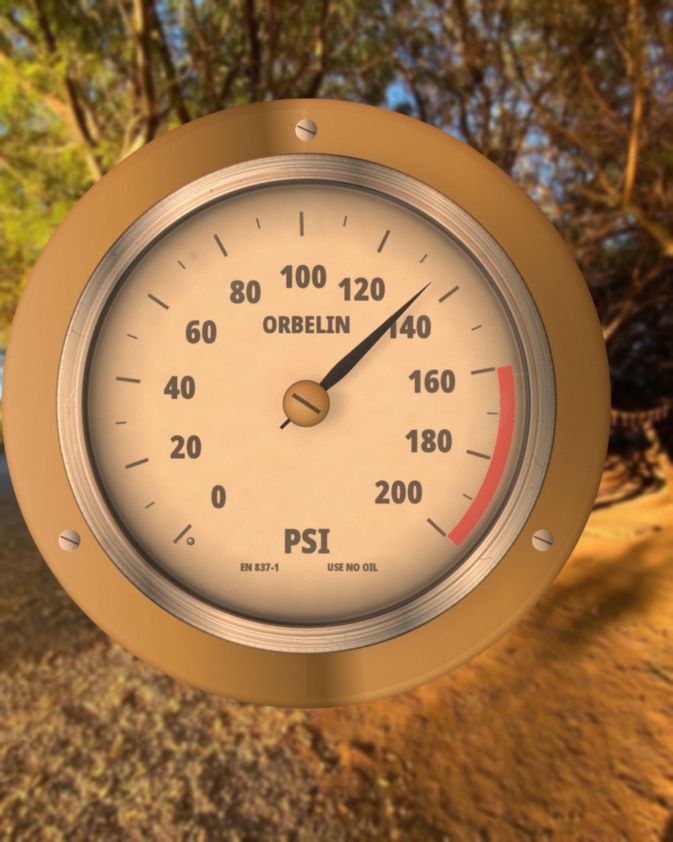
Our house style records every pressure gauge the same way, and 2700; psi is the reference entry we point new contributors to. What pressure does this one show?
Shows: 135; psi
